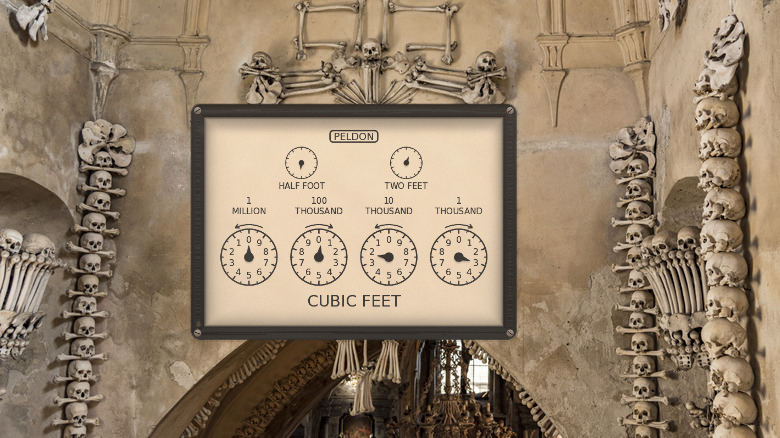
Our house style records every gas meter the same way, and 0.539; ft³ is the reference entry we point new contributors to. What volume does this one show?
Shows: 2300; ft³
